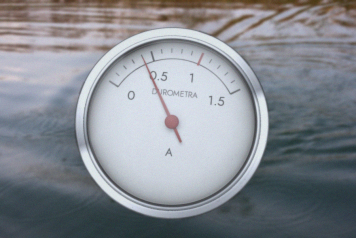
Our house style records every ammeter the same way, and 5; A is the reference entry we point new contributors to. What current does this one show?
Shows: 0.4; A
